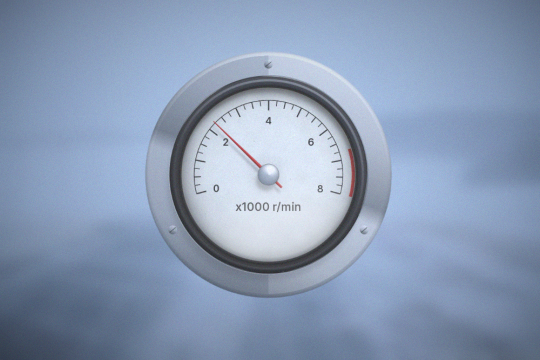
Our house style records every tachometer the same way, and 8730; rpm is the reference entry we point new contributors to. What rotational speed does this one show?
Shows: 2250; rpm
